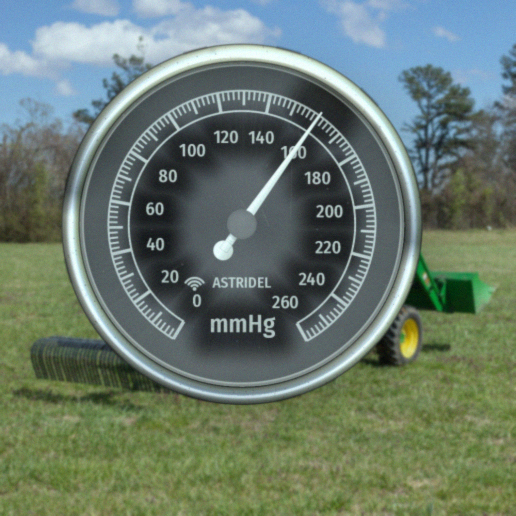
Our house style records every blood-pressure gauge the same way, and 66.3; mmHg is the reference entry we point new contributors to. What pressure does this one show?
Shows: 160; mmHg
